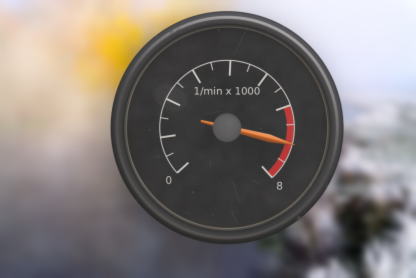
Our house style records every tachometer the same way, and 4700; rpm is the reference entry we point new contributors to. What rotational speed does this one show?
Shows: 7000; rpm
